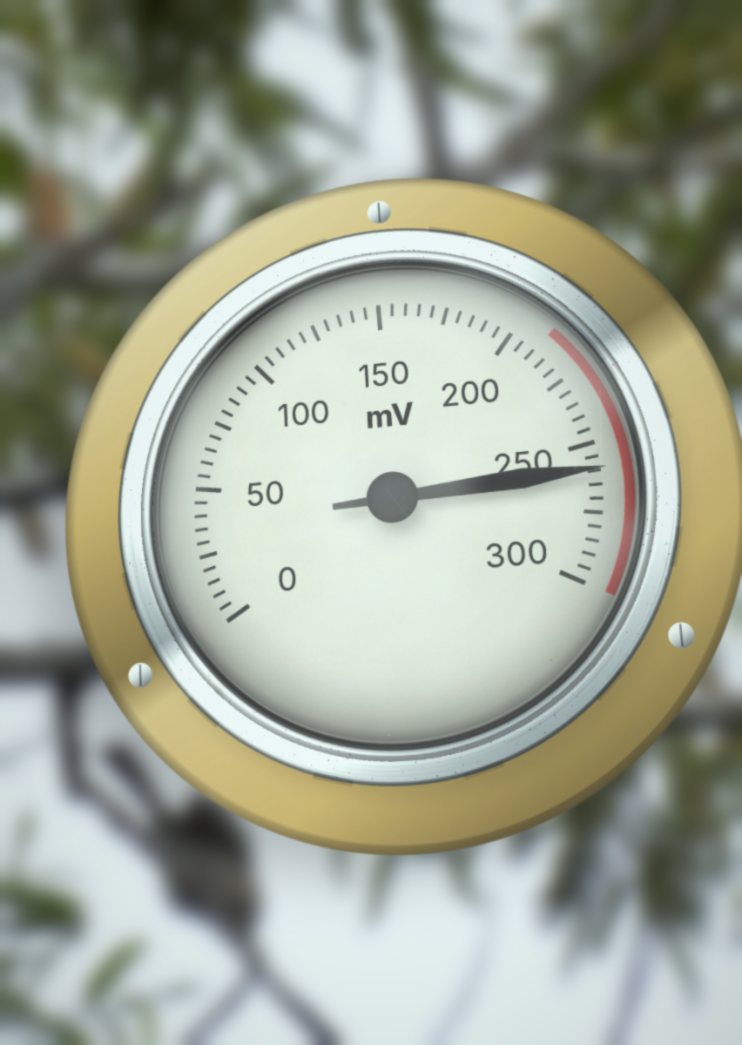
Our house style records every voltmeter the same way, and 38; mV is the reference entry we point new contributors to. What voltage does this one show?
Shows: 260; mV
